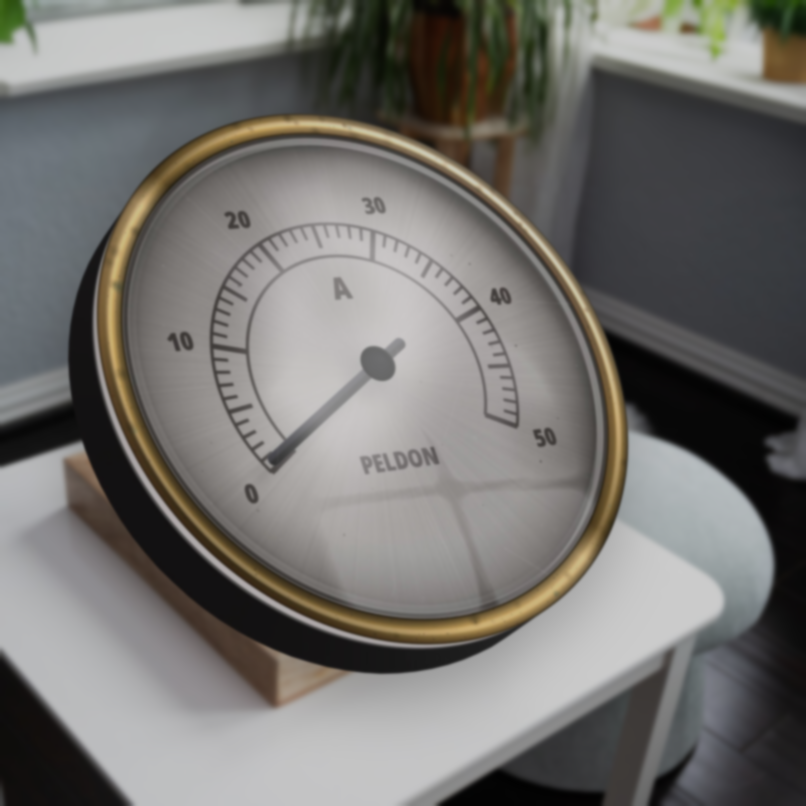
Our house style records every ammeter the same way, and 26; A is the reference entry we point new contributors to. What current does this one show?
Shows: 0.5; A
